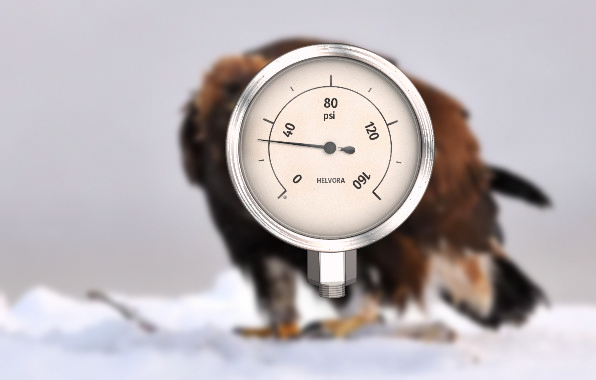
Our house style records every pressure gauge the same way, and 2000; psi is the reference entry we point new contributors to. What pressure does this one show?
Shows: 30; psi
